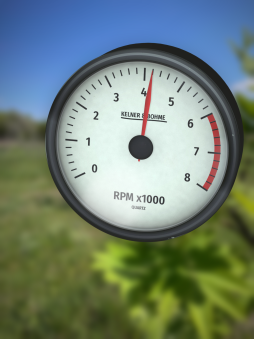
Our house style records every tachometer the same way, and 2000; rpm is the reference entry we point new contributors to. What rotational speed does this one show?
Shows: 4200; rpm
